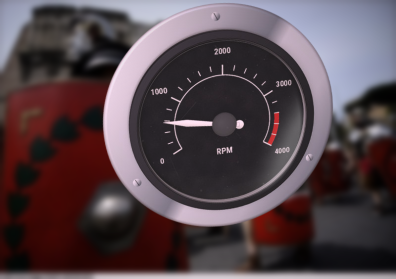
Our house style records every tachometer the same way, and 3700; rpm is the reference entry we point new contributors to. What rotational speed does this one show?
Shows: 600; rpm
